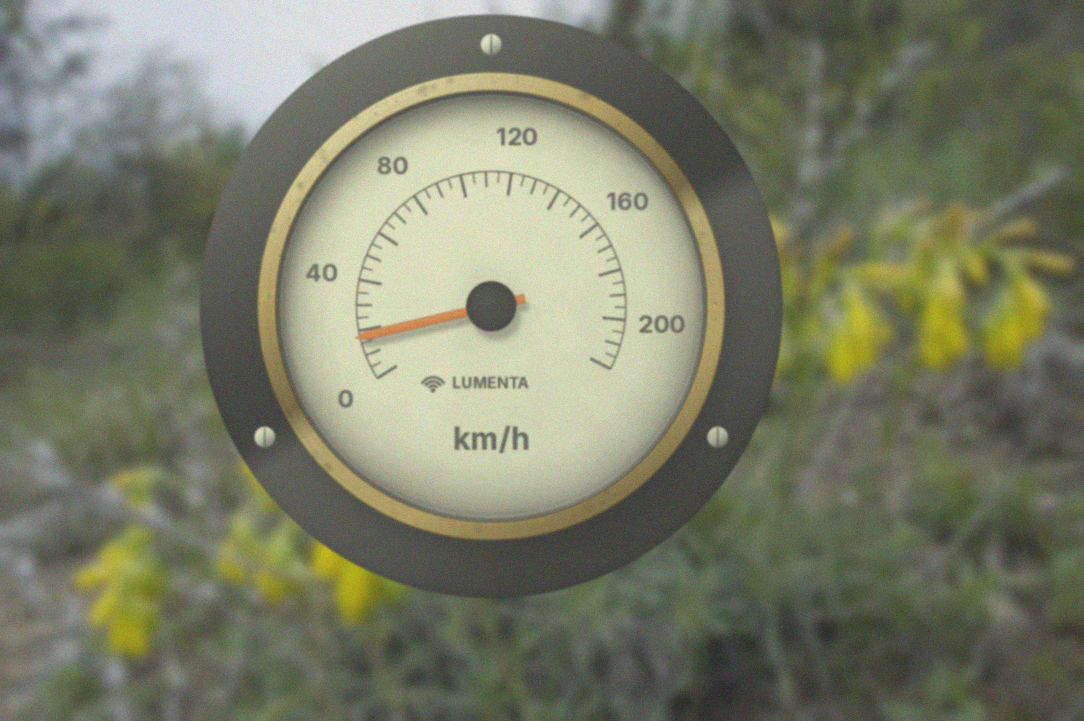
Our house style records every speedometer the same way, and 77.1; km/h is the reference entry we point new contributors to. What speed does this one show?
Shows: 17.5; km/h
